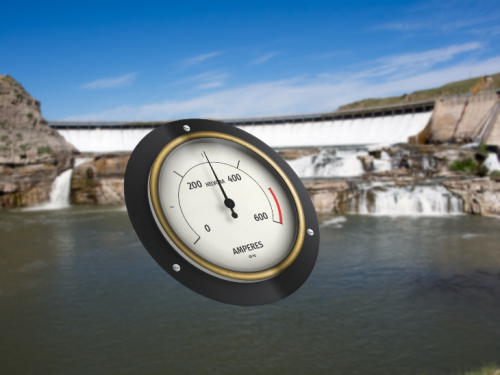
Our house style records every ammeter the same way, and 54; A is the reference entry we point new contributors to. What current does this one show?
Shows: 300; A
